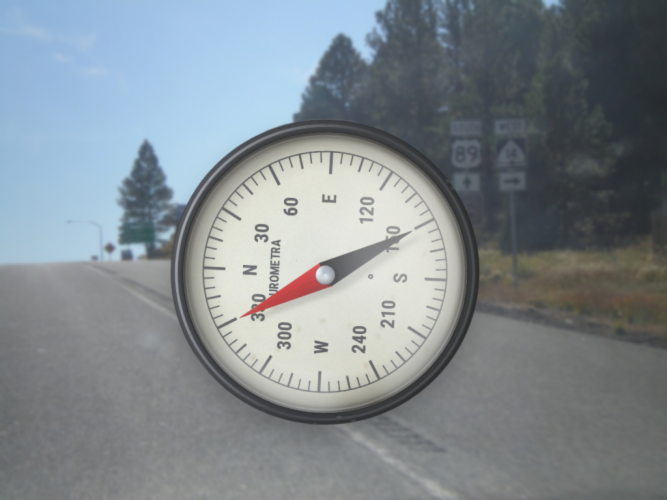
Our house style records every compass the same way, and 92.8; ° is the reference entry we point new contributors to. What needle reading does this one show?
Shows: 330; °
